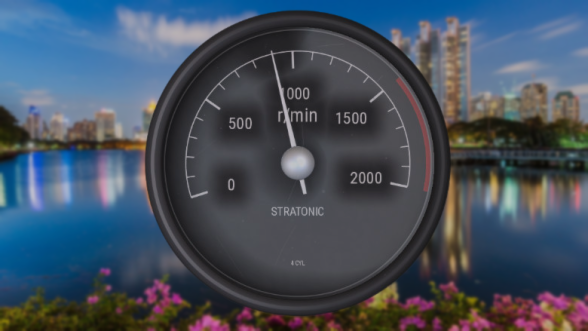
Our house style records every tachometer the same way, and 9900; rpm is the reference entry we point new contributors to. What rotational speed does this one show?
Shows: 900; rpm
